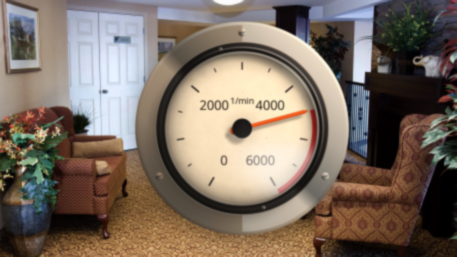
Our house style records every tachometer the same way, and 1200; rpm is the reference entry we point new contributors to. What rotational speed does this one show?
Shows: 4500; rpm
